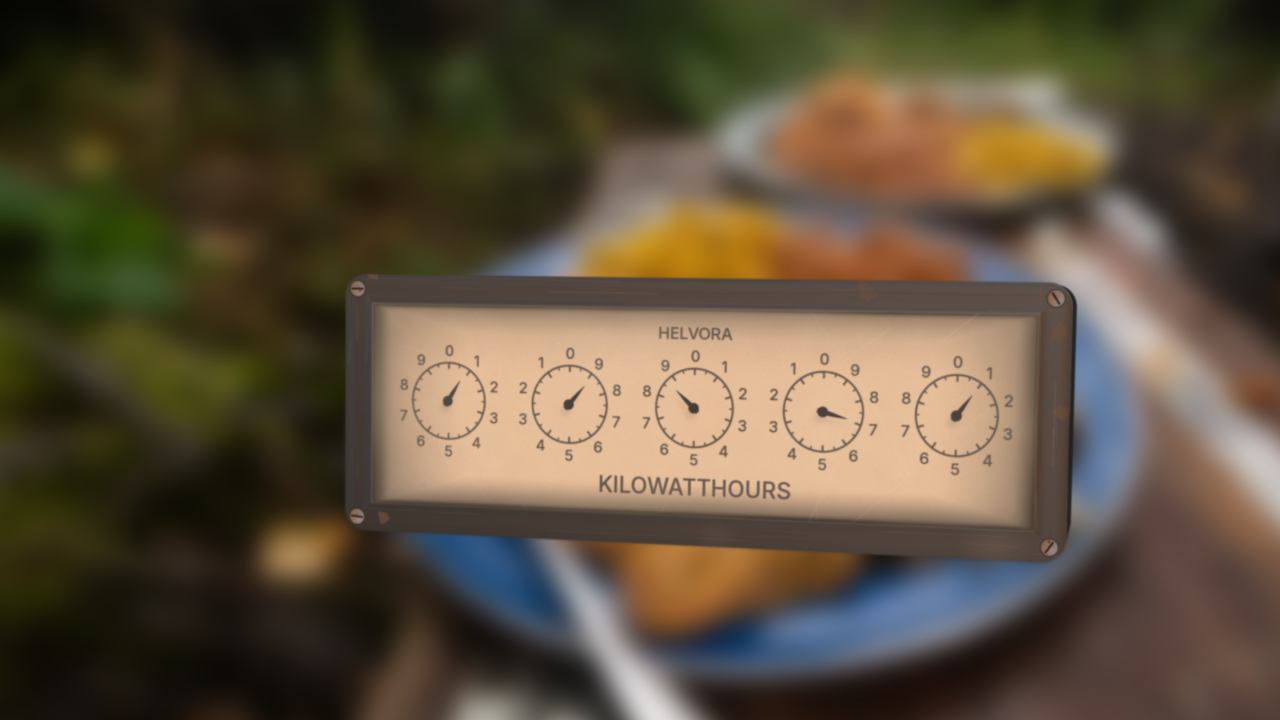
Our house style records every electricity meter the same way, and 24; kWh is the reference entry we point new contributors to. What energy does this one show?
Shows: 8871; kWh
